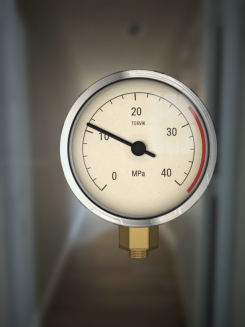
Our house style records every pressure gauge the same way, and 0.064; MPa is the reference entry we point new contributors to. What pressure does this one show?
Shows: 11; MPa
